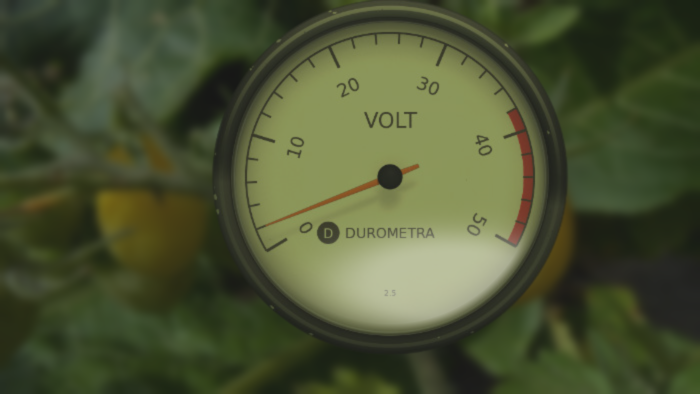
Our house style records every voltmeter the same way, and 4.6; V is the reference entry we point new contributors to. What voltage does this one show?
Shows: 2; V
